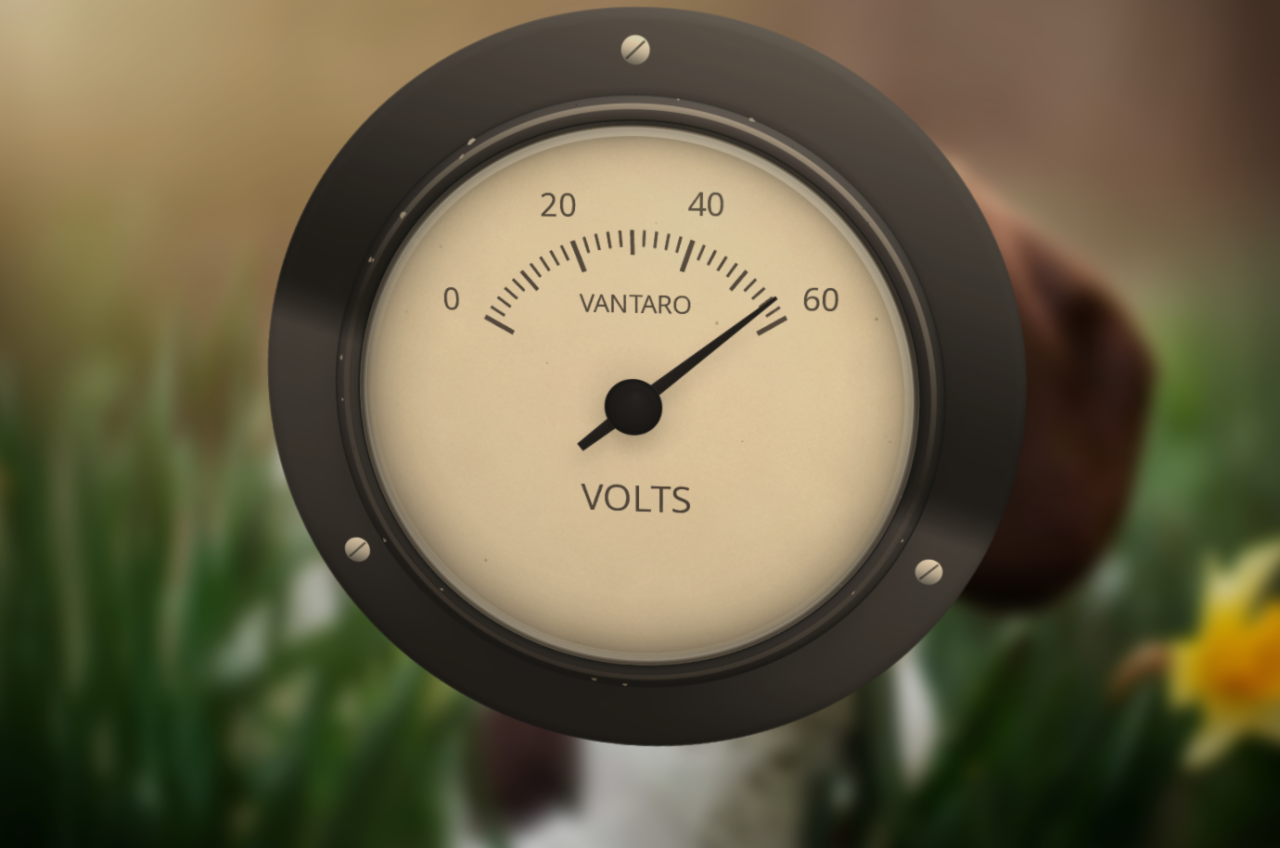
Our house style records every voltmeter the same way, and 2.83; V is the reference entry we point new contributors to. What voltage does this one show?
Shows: 56; V
